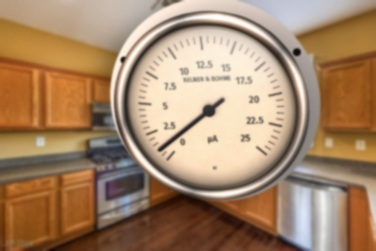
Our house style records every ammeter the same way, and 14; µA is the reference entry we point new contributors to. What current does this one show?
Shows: 1; µA
